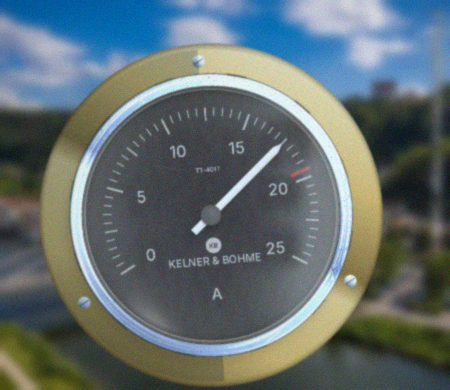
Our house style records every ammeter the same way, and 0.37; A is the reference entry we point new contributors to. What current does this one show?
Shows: 17.5; A
